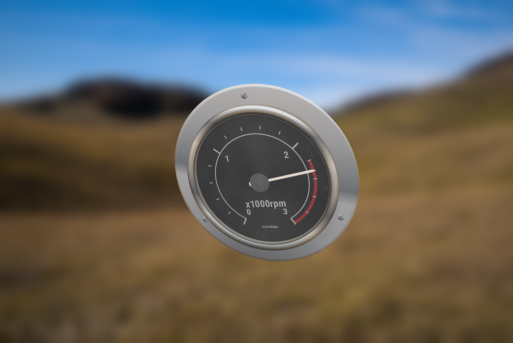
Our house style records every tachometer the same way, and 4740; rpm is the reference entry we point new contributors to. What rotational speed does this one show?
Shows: 2300; rpm
